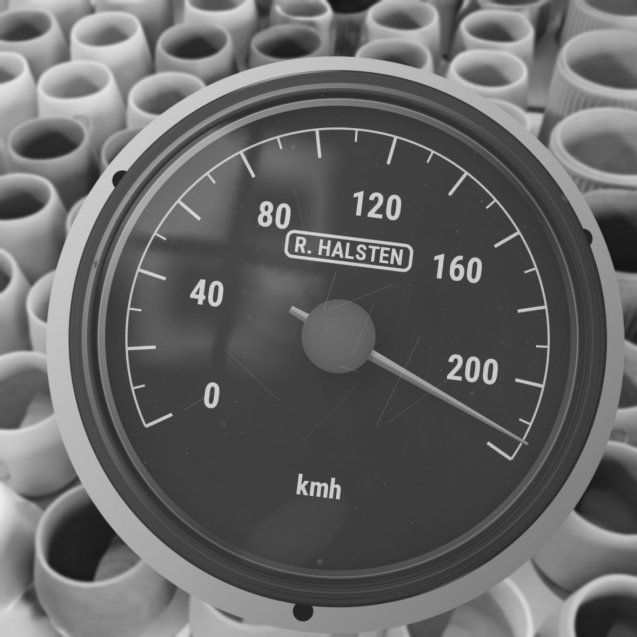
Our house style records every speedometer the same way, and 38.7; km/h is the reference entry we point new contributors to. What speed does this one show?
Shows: 215; km/h
